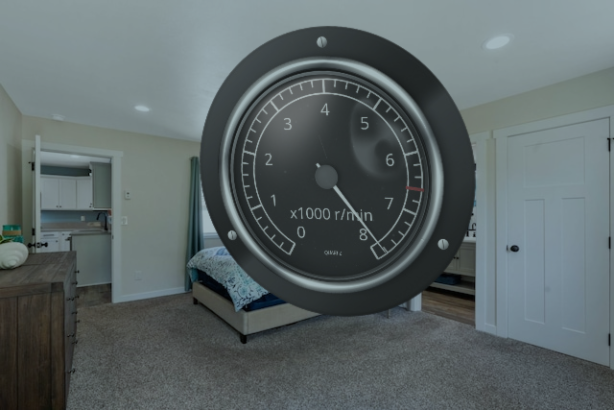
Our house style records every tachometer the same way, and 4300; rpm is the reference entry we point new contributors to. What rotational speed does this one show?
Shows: 7800; rpm
